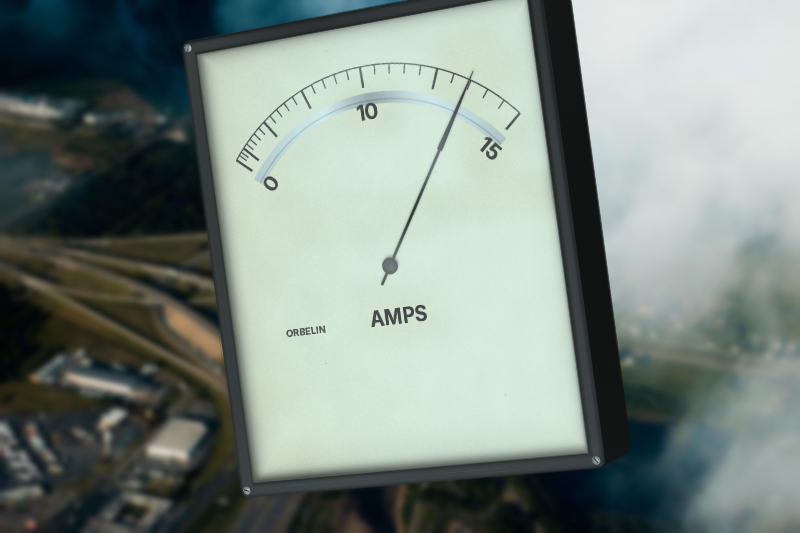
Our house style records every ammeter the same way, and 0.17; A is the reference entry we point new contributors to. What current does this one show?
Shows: 13.5; A
